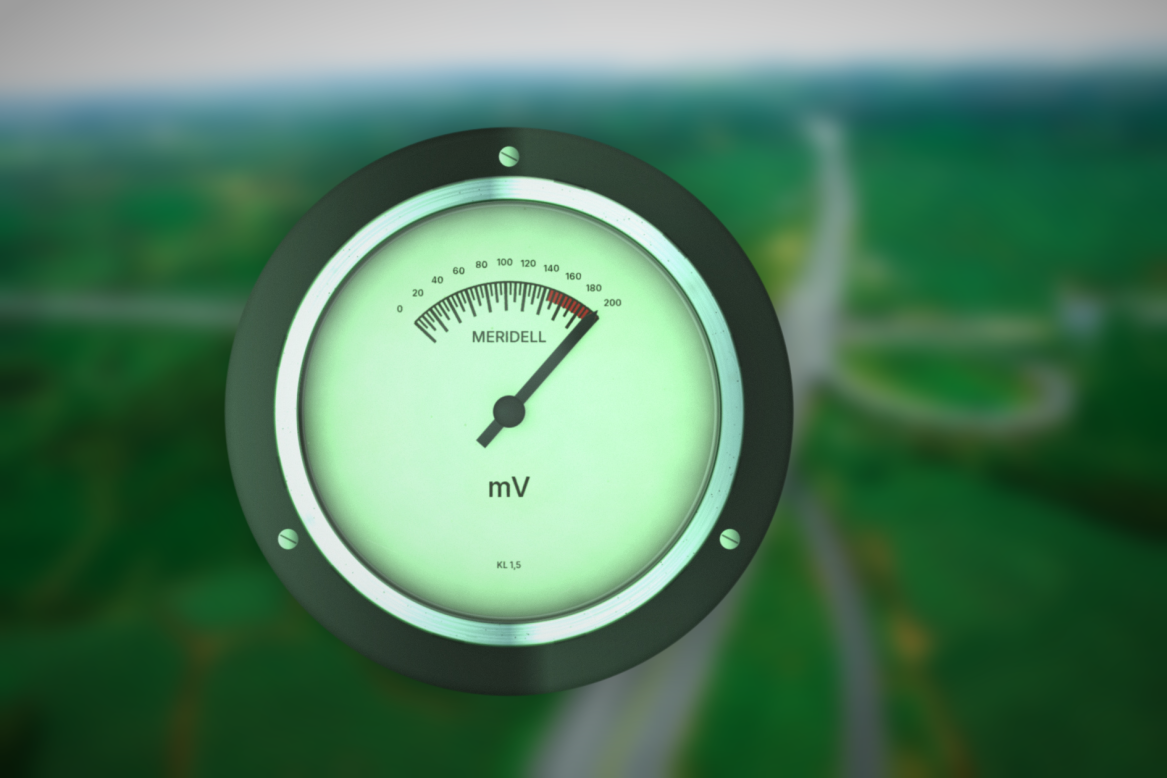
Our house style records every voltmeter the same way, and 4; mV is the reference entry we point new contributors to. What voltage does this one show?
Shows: 195; mV
